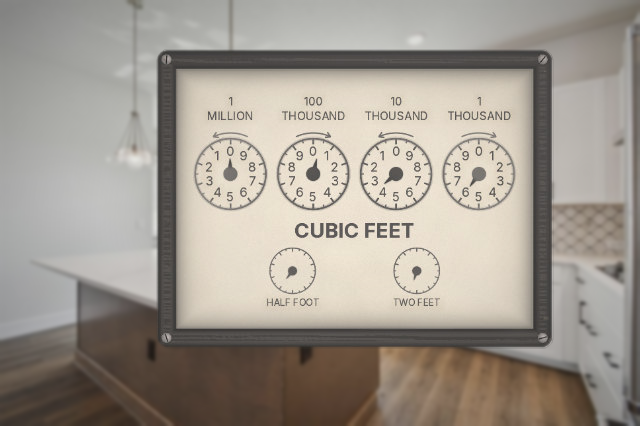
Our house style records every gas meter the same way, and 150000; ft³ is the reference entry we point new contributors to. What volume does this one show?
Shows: 3600; ft³
